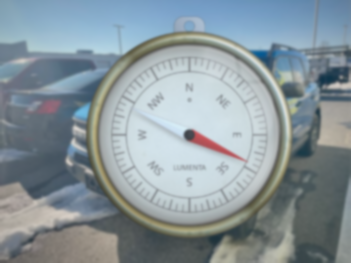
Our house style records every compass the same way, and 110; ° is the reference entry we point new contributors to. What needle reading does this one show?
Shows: 115; °
